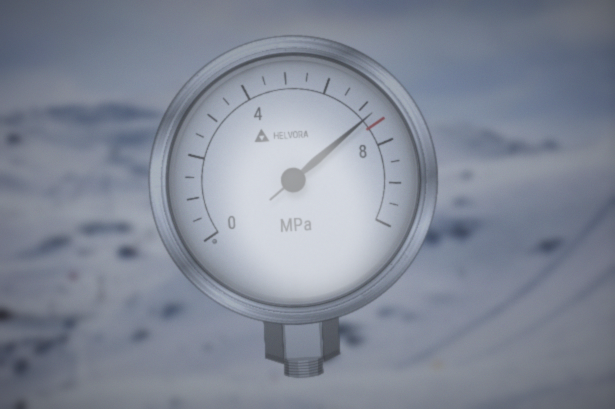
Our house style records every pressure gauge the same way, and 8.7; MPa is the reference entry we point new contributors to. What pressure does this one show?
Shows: 7.25; MPa
